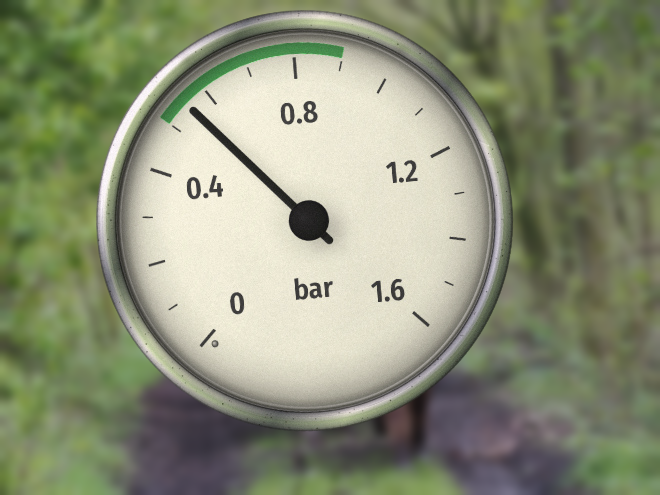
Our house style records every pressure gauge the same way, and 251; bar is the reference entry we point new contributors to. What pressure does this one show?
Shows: 0.55; bar
